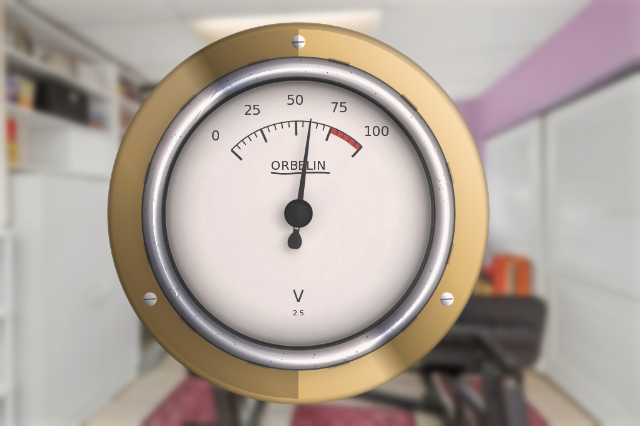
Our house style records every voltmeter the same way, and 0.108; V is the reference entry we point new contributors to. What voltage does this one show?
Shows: 60; V
